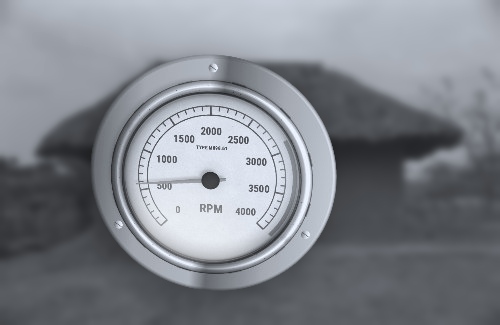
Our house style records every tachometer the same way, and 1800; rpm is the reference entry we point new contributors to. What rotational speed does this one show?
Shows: 600; rpm
